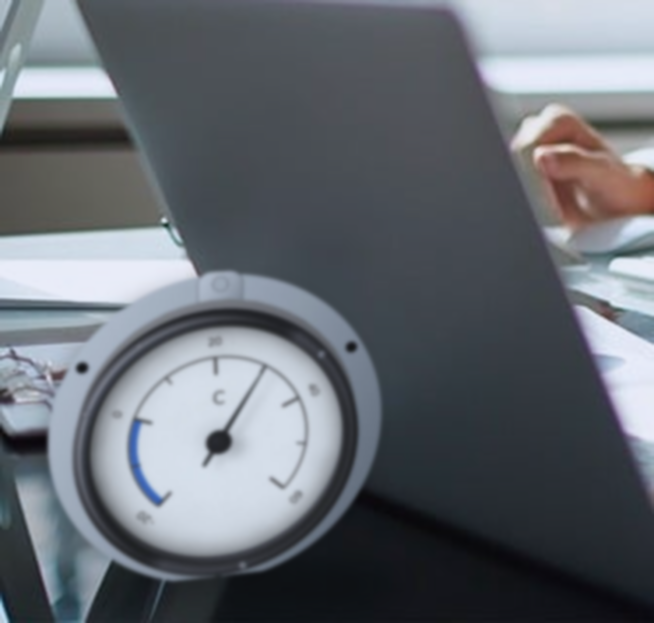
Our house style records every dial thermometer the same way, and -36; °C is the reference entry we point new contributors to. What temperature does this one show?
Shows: 30; °C
